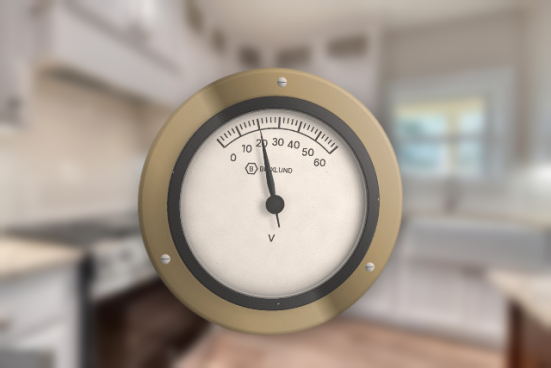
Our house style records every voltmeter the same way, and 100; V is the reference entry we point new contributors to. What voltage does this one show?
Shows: 20; V
